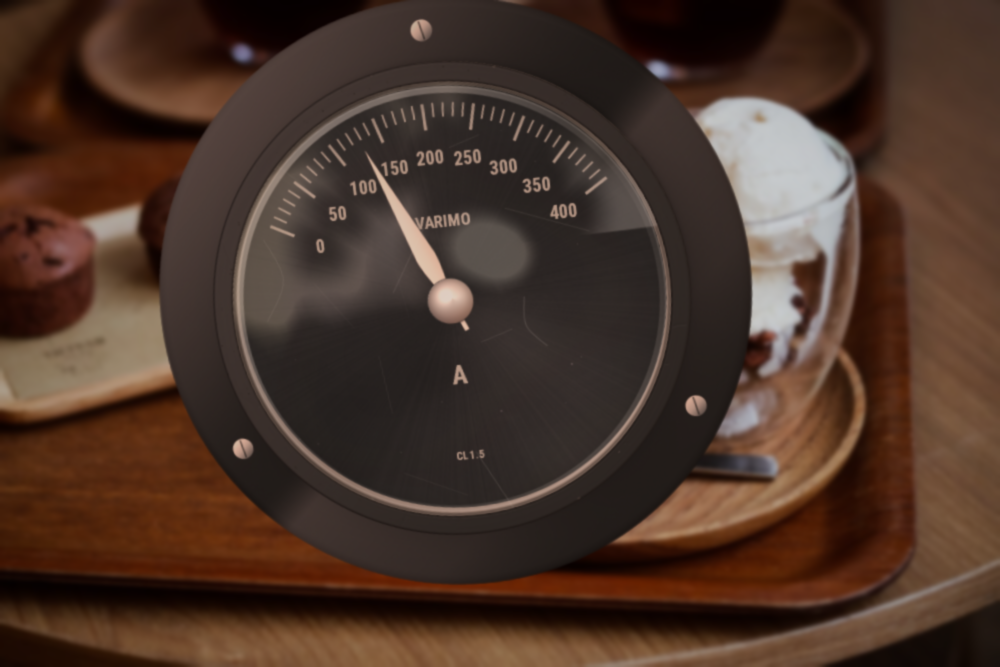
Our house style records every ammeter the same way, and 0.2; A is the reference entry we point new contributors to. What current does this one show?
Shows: 130; A
